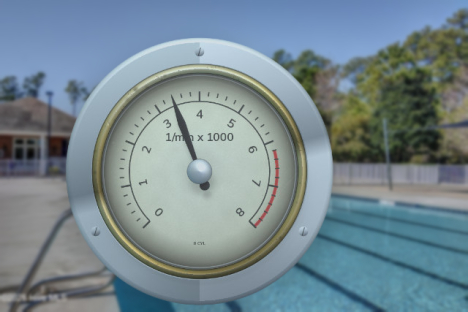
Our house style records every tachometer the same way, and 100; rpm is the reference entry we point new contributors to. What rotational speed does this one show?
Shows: 3400; rpm
